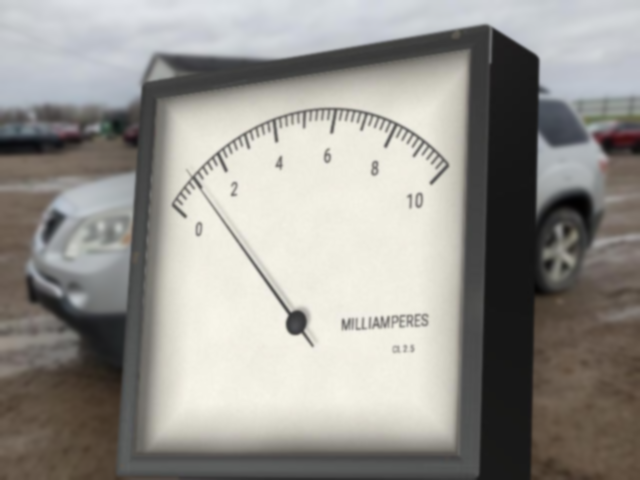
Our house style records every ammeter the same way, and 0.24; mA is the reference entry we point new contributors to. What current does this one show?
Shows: 1; mA
